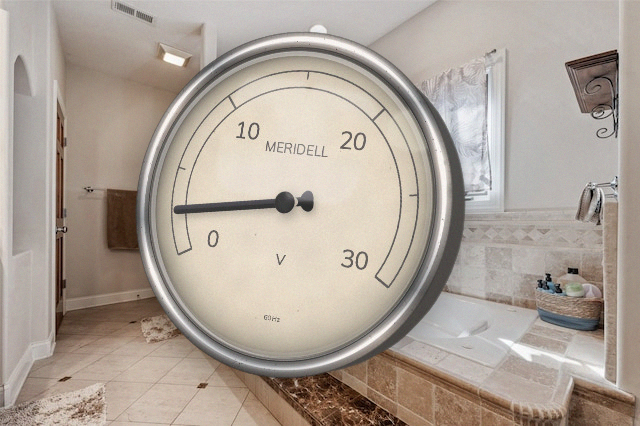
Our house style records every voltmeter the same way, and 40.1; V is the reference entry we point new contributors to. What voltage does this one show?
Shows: 2.5; V
